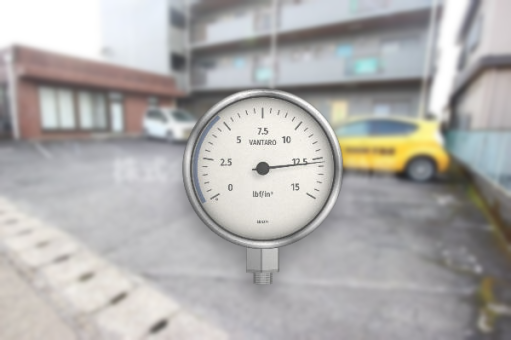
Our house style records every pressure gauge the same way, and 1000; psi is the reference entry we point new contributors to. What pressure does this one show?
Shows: 12.75; psi
